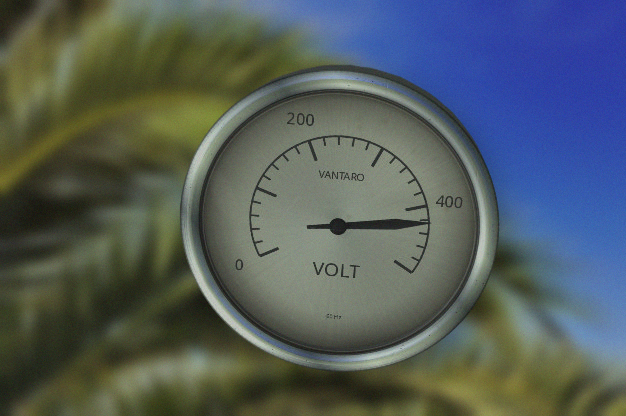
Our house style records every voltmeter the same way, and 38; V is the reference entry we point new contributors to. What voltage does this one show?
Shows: 420; V
